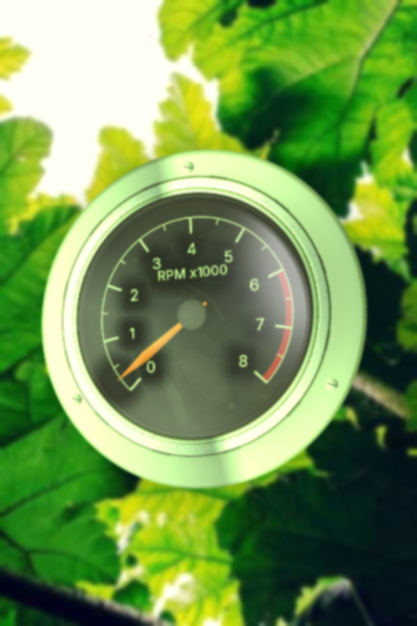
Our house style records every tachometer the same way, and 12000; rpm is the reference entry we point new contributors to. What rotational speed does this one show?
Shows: 250; rpm
